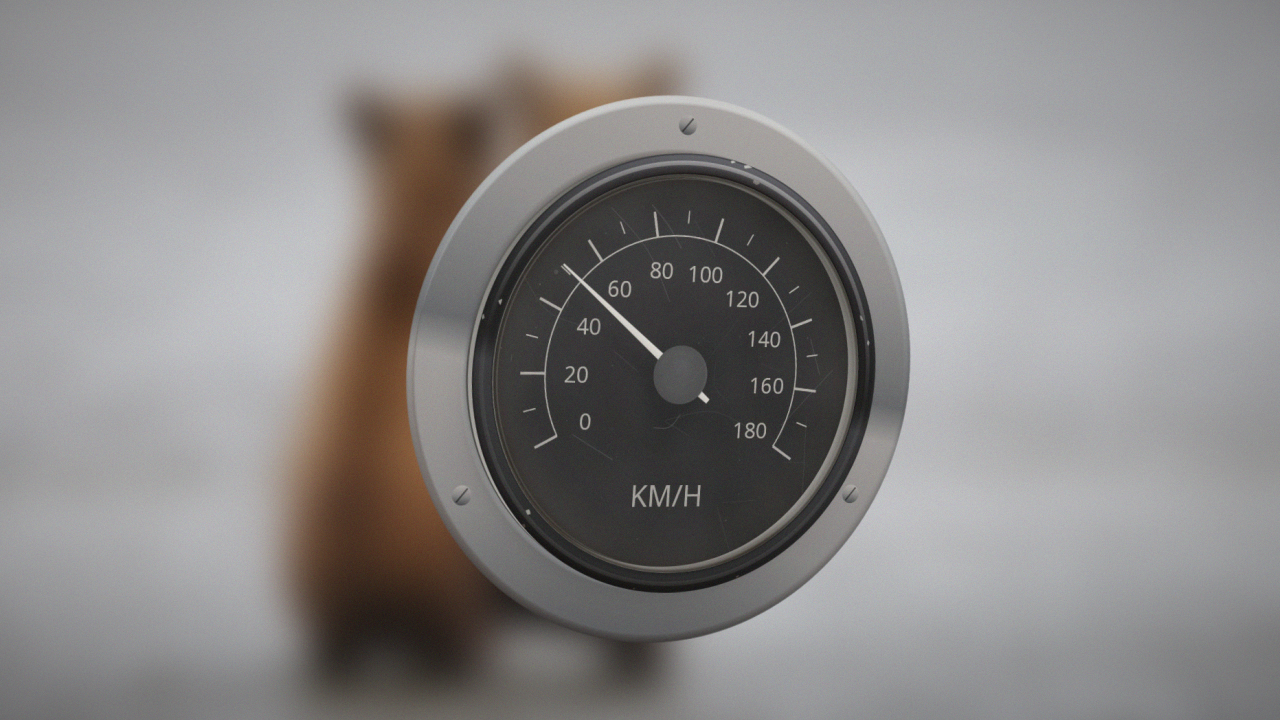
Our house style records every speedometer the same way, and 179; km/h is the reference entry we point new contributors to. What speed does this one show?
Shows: 50; km/h
